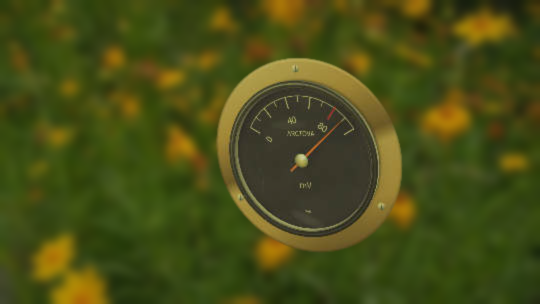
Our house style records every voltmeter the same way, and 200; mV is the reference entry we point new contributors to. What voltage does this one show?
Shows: 90; mV
